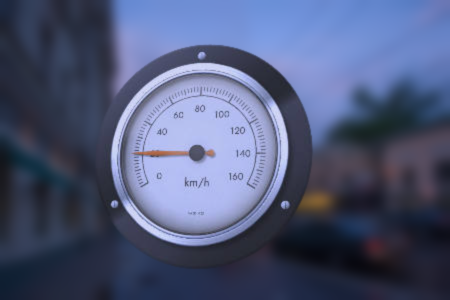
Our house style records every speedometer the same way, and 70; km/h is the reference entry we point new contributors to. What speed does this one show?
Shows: 20; km/h
